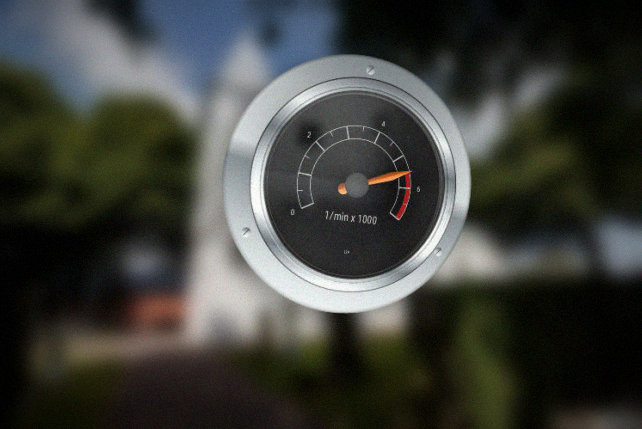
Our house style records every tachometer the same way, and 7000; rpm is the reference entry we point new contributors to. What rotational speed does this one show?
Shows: 5500; rpm
